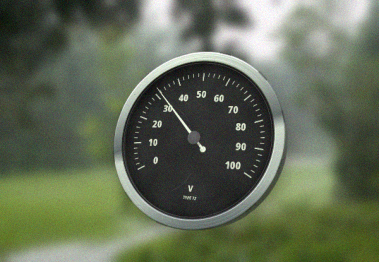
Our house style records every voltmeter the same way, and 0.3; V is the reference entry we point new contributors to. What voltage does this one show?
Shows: 32; V
